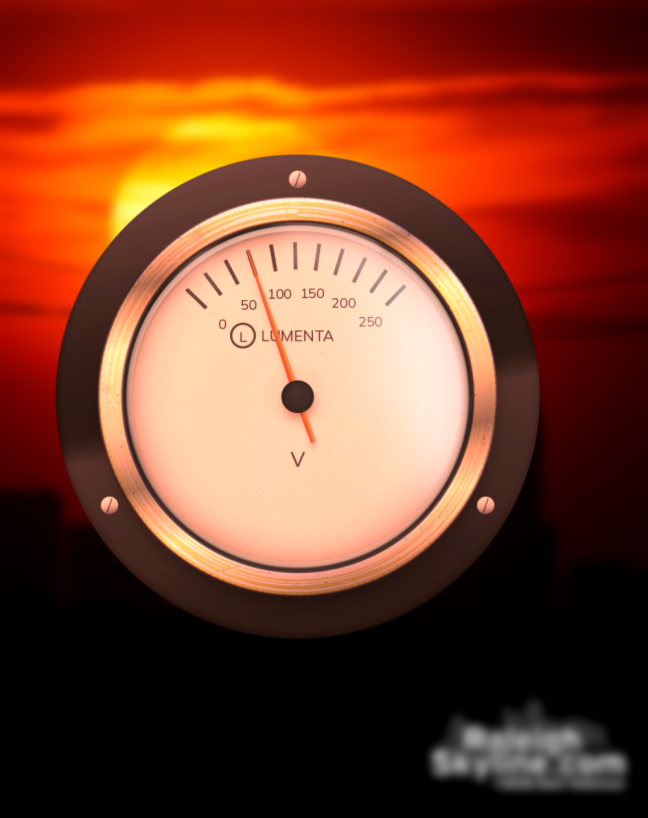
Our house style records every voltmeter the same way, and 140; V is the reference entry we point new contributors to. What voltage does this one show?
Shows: 75; V
